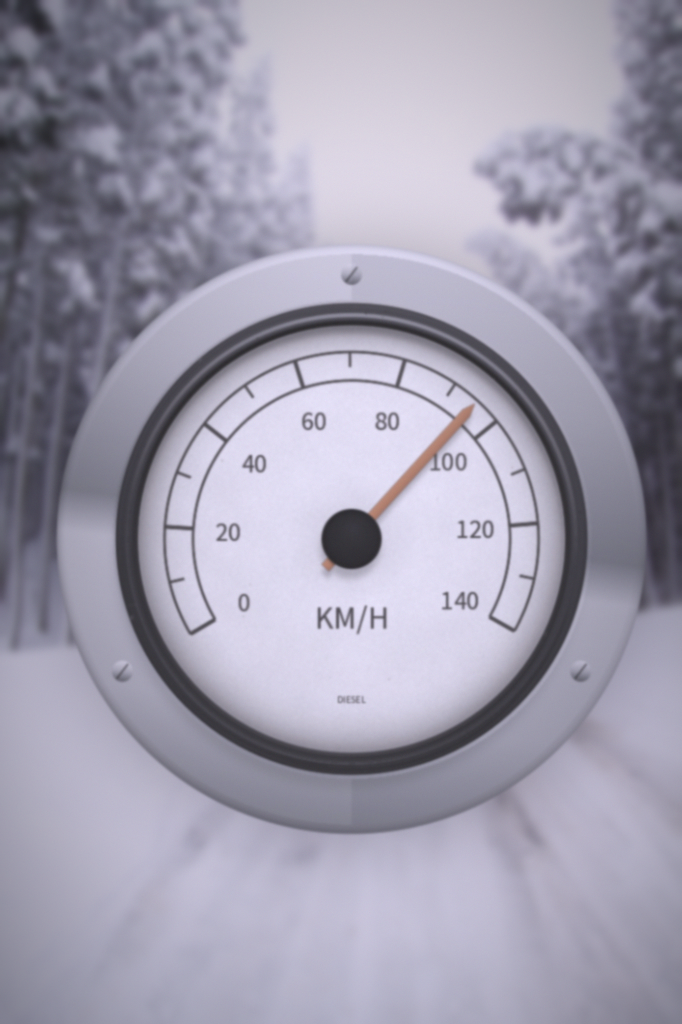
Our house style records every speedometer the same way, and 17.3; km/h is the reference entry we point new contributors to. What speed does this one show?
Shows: 95; km/h
